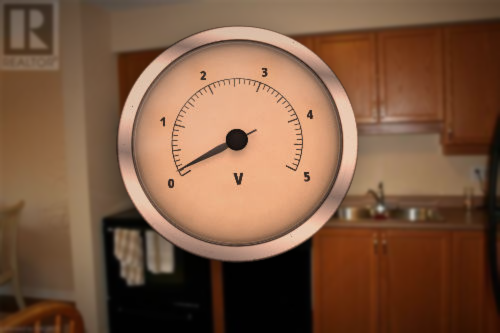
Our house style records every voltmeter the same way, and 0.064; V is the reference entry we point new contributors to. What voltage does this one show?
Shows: 0.1; V
